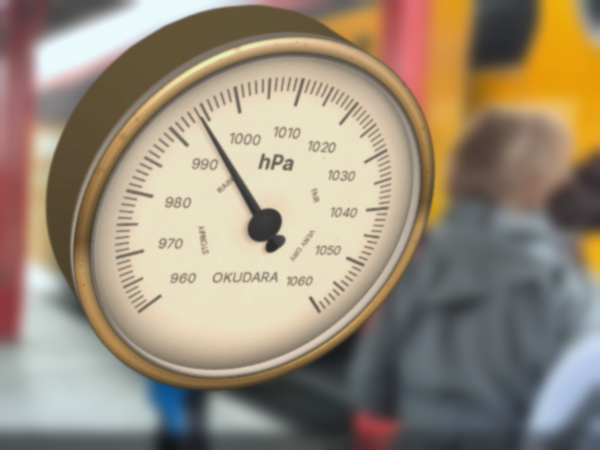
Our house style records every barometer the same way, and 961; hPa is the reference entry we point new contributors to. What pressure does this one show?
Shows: 994; hPa
